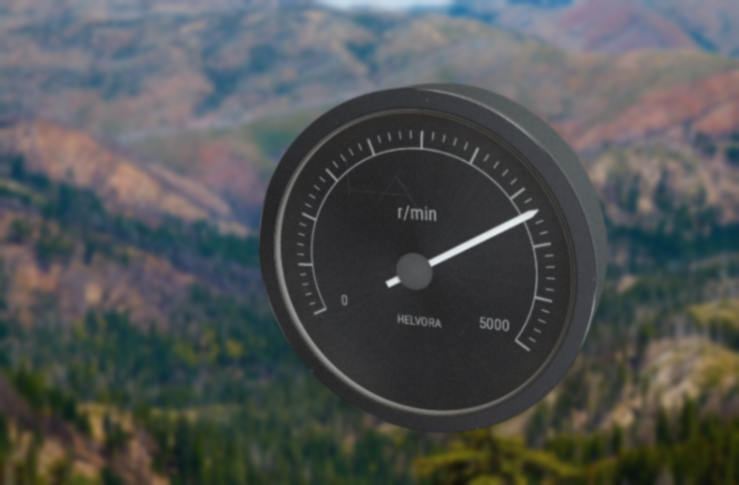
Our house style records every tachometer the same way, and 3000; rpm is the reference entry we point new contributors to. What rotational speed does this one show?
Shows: 3700; rpm
